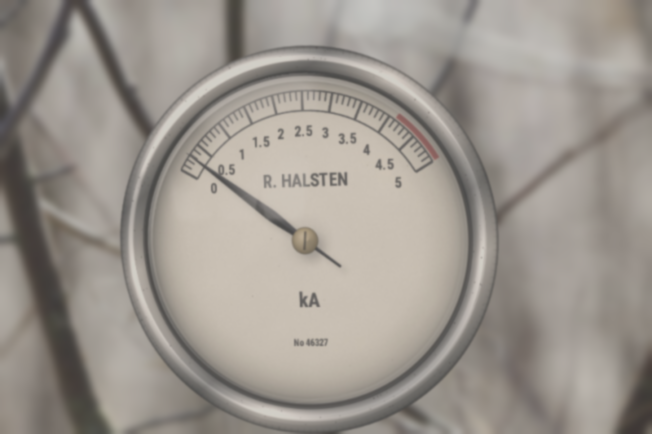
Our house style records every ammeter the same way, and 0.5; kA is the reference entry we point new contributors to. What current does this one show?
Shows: 0.3; kA
